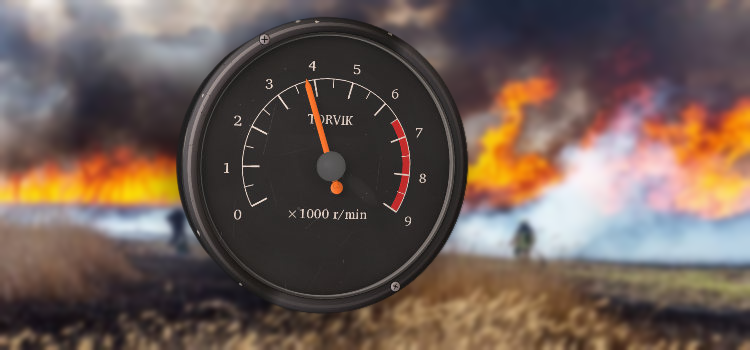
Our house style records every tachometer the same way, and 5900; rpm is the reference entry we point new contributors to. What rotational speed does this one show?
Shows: 3750; rpm
